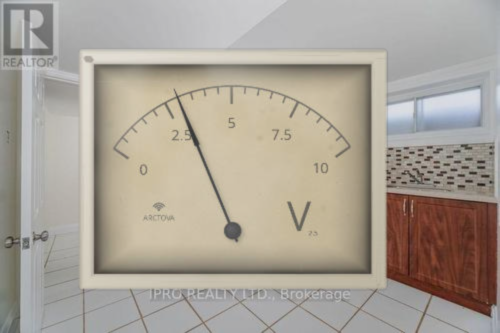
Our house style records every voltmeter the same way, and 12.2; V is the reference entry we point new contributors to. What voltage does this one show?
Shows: 3; V
